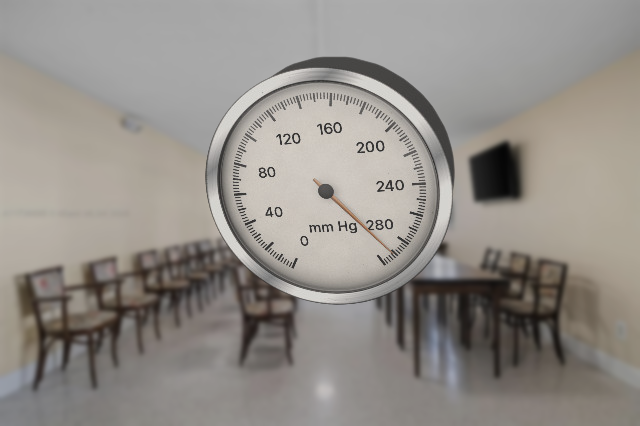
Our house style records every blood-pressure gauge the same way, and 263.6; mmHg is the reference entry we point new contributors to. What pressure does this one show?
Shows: 290; mmHg
